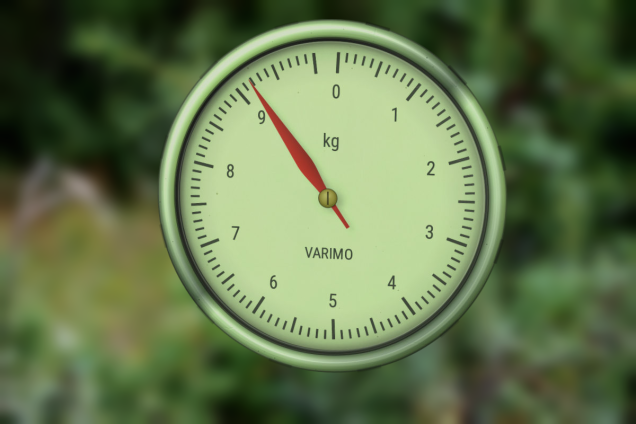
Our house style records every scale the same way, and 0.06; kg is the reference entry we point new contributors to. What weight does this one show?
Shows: 9.2; kg
